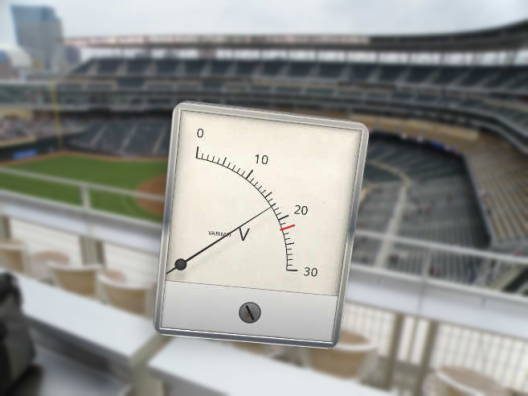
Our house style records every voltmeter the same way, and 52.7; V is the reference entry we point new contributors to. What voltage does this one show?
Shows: 17; V
